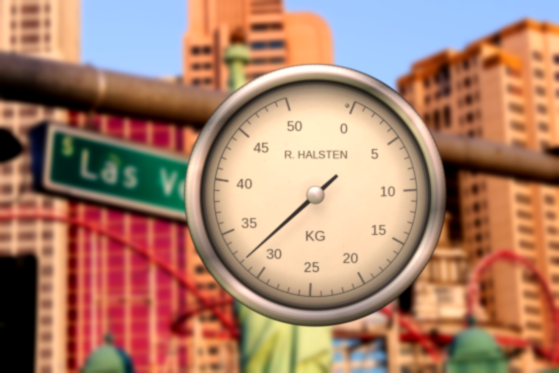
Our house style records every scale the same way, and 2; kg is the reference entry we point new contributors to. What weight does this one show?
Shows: 32; kg
